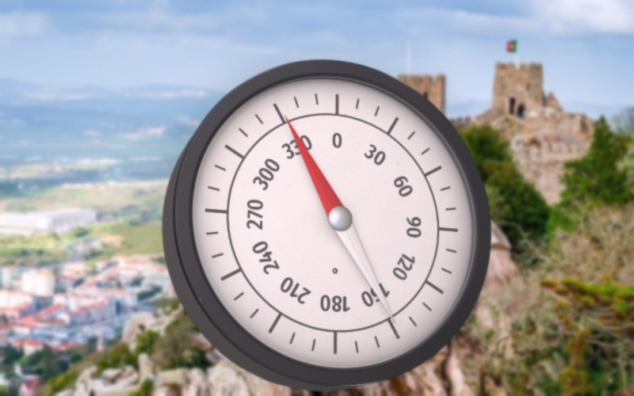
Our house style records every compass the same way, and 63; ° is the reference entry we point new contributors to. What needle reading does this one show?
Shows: 330; °
